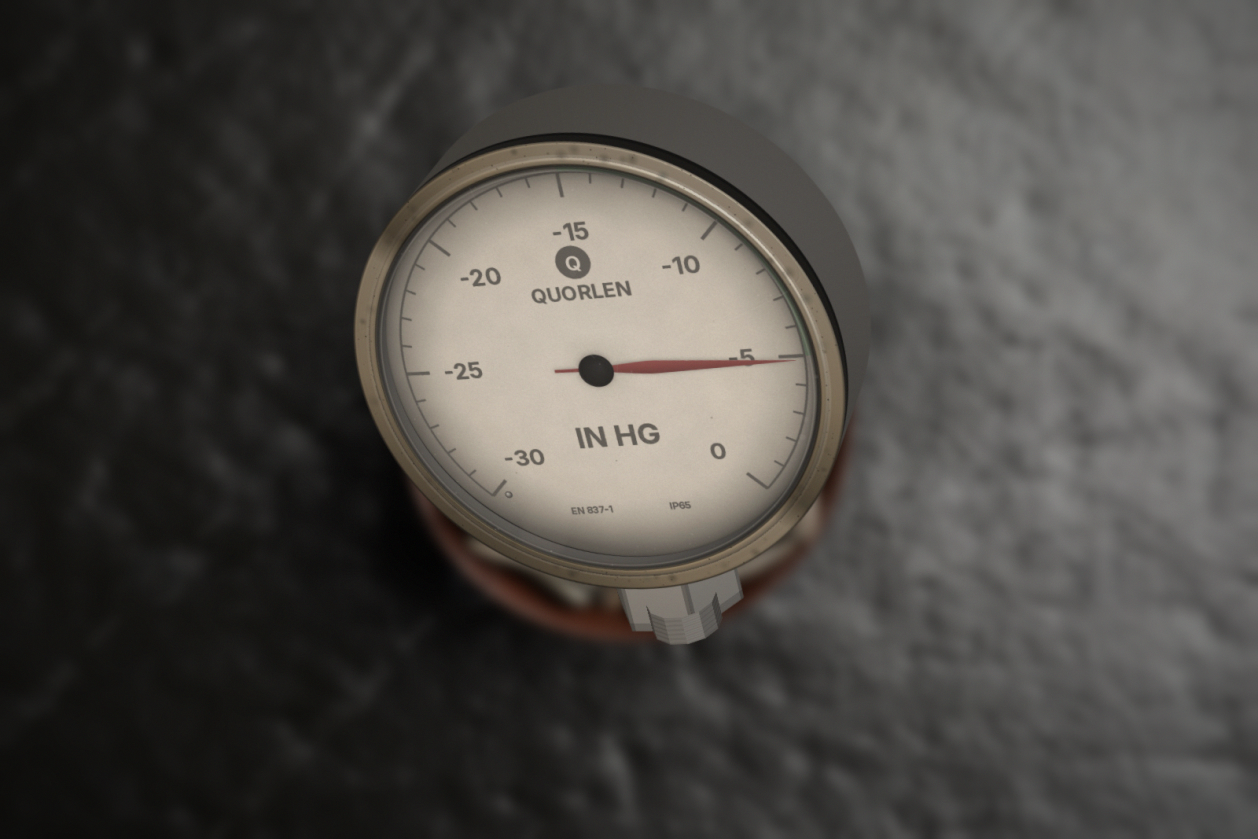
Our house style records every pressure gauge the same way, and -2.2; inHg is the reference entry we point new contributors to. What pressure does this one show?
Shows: -5; inHg
